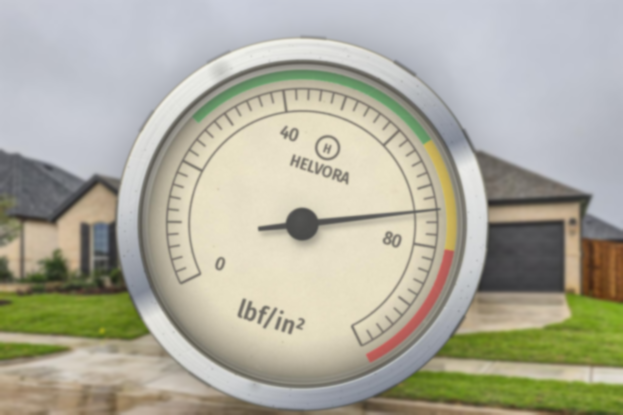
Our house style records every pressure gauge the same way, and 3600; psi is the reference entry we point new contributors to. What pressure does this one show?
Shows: 74; psi
